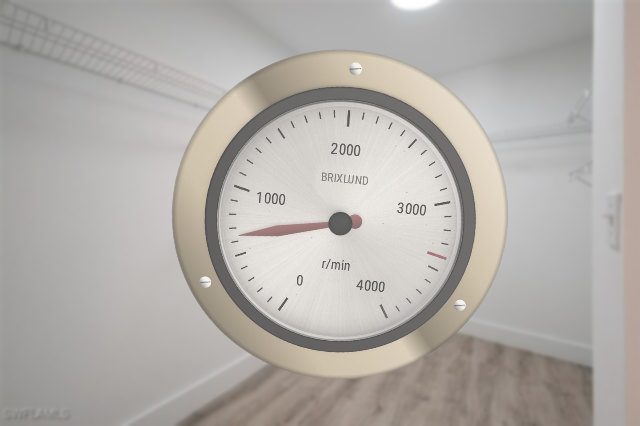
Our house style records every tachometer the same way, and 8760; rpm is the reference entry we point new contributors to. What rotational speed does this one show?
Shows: 650; rpm
